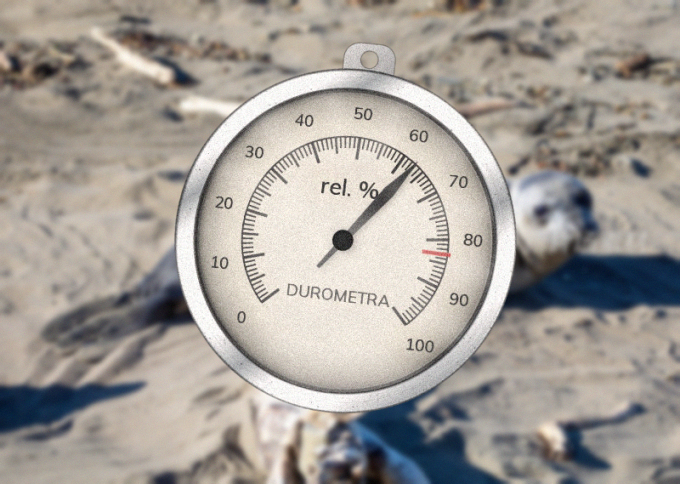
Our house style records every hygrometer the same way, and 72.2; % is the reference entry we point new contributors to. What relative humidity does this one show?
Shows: 63; %
